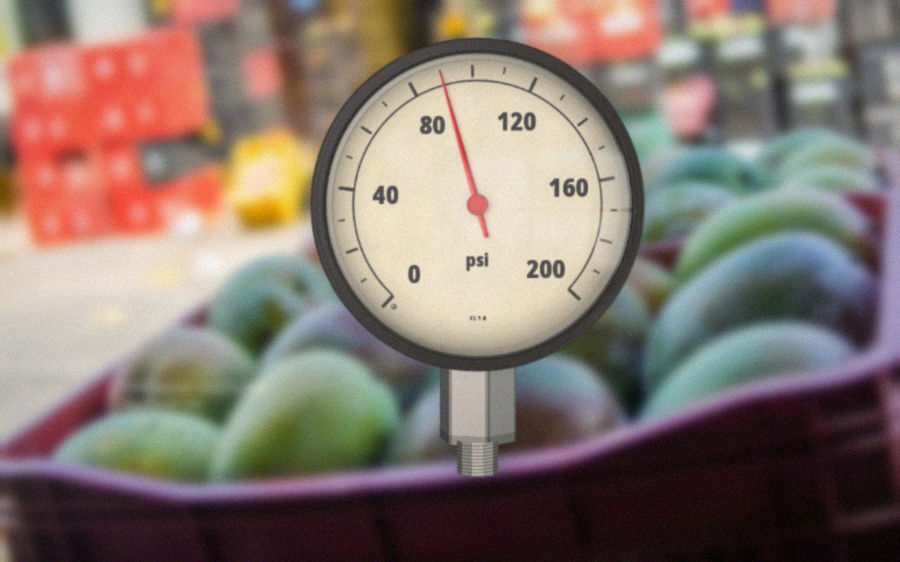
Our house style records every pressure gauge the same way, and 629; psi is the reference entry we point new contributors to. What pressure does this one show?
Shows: 90; psi
